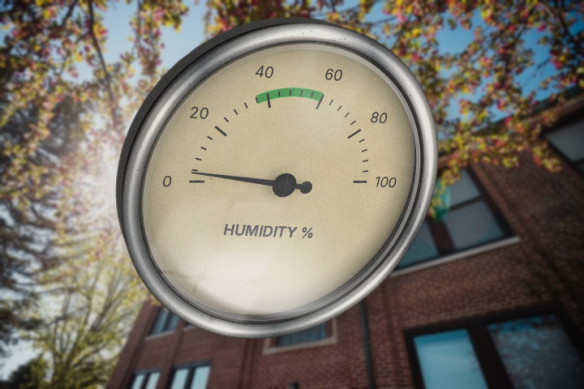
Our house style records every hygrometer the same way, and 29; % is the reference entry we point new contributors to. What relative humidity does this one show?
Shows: 4; %
